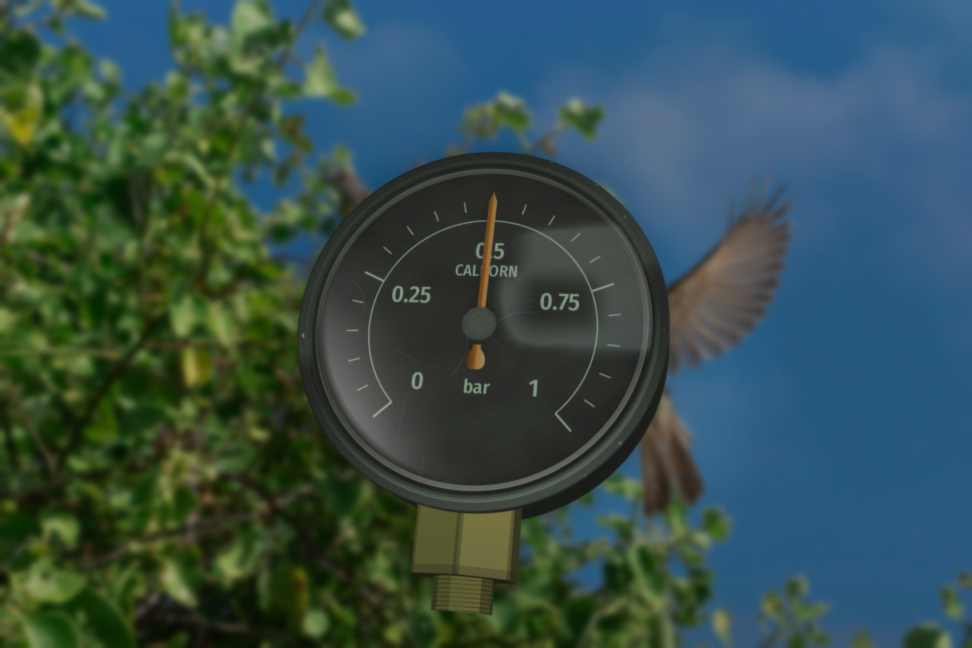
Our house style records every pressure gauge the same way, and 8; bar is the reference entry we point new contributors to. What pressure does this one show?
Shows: 0.5; bar
